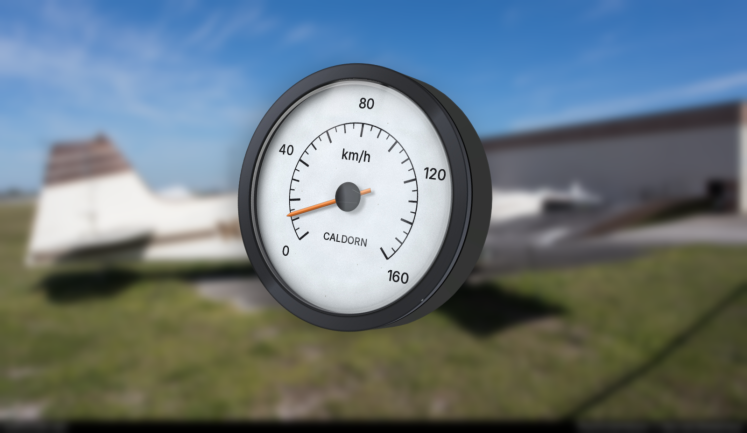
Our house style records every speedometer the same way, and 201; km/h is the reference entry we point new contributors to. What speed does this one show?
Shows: 12.5; km/h
